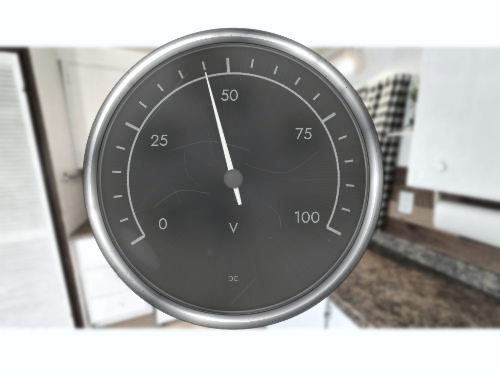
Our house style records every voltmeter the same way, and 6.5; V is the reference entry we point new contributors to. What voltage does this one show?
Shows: 45; V
